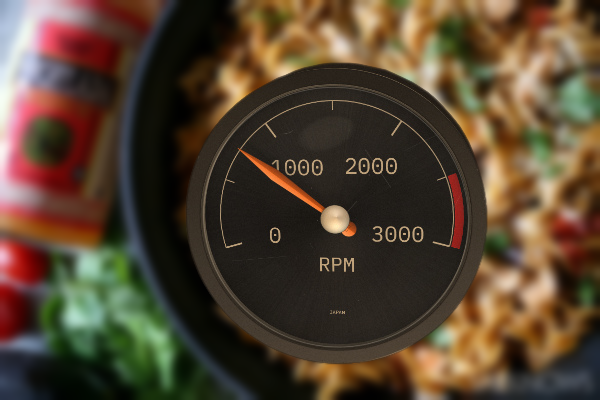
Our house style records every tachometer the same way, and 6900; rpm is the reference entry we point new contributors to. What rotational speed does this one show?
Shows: 750; rpm
